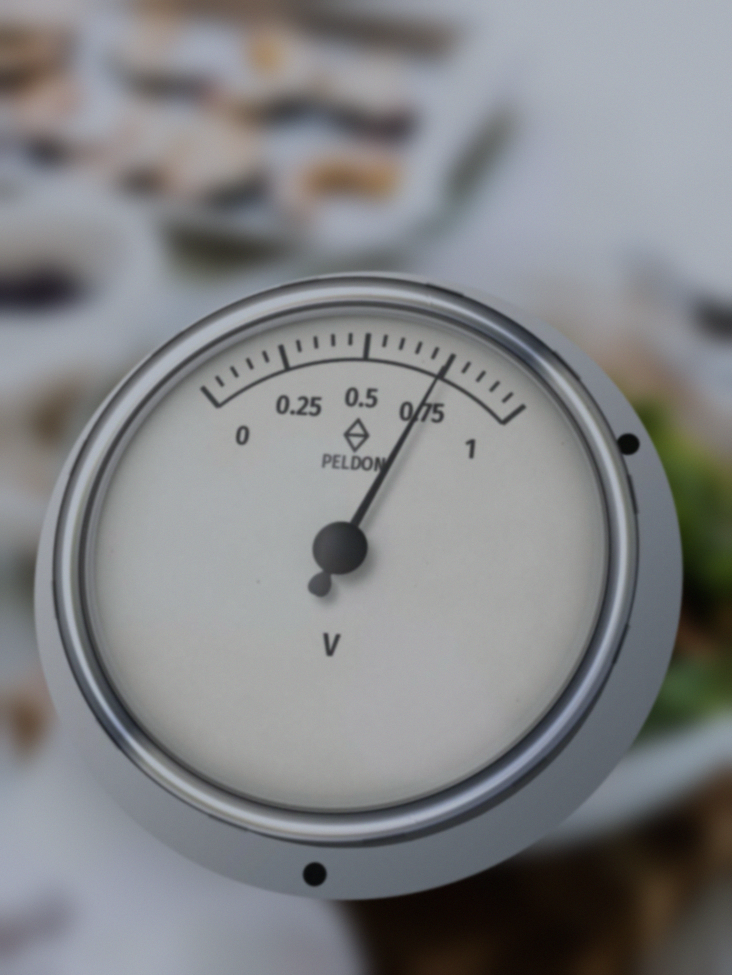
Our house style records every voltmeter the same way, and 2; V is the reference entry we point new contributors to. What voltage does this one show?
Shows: 0.75; V
